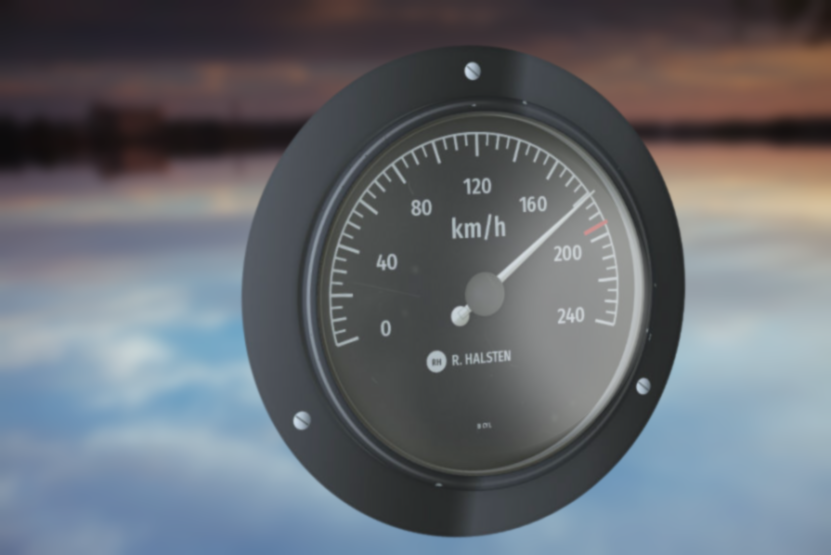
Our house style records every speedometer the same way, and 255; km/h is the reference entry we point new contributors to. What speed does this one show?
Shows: 180; km/h
